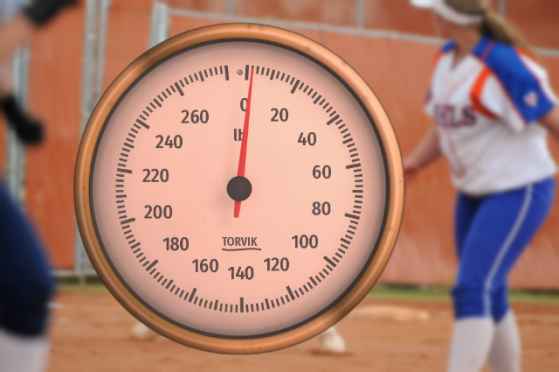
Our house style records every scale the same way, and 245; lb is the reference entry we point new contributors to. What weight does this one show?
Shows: 2; lb
